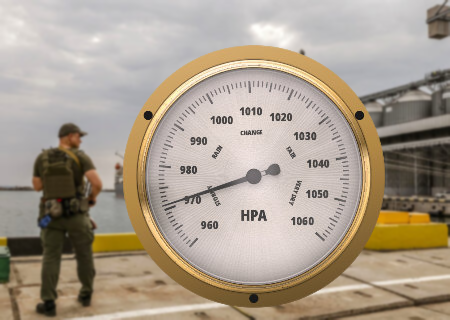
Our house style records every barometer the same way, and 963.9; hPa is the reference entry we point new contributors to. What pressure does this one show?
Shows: 971; hPa
